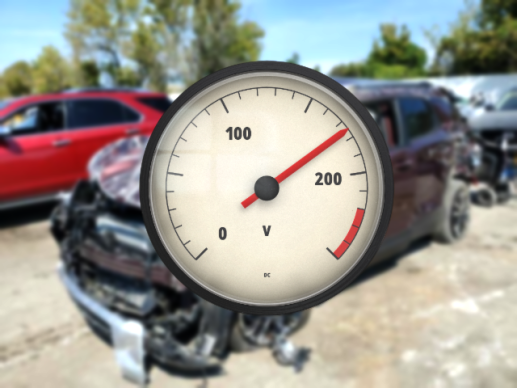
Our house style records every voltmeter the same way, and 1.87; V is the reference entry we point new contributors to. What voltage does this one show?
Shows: 175; V
